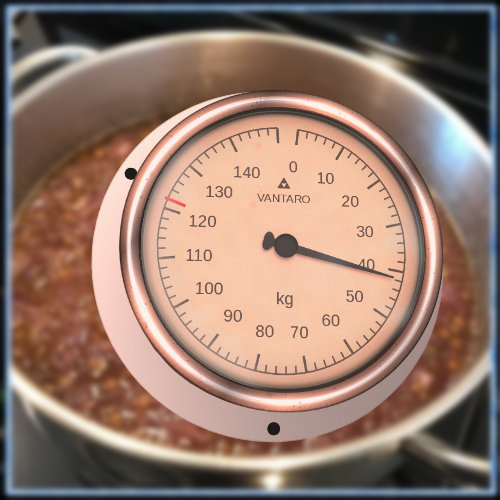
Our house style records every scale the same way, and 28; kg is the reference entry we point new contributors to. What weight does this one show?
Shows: 42; kg
